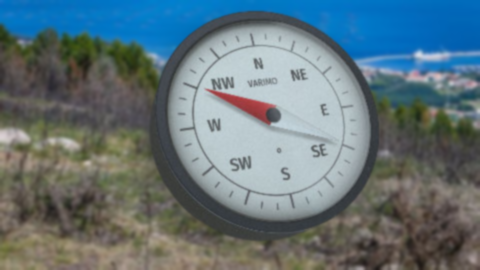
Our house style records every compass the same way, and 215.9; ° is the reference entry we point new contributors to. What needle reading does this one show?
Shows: 300; °
